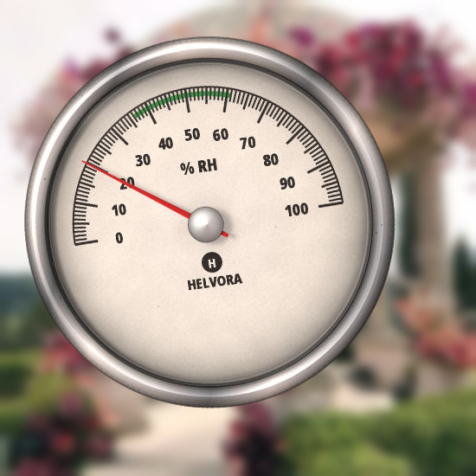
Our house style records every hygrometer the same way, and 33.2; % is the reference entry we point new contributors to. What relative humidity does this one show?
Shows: 20; %
